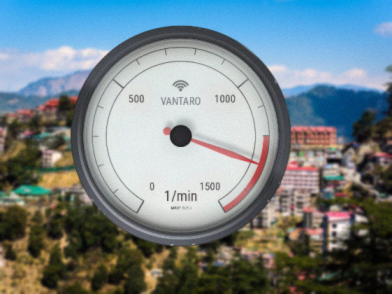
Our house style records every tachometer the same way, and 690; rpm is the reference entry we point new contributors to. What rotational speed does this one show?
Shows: 1300; rpm
